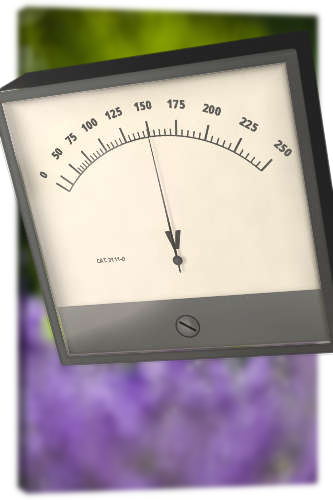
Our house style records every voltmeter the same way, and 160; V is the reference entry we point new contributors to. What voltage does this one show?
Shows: 150; V
